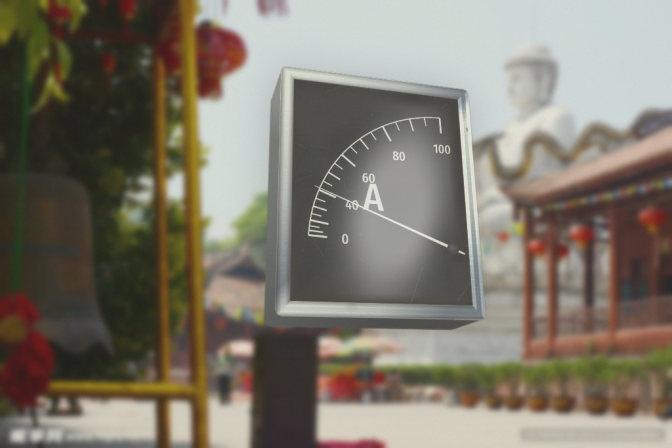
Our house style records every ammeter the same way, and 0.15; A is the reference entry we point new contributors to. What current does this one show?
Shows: 40; A
